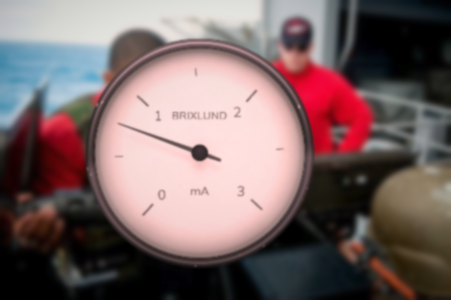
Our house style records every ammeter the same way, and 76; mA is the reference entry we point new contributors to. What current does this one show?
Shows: 0.75; mA
